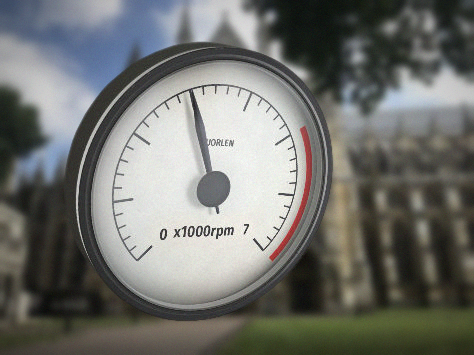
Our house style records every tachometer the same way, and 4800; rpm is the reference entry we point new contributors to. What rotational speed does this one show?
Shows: 3000; rpm
